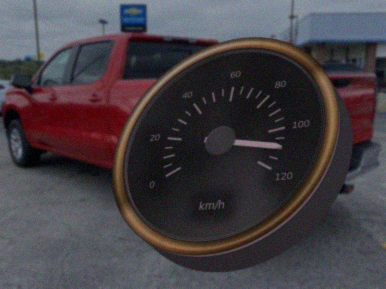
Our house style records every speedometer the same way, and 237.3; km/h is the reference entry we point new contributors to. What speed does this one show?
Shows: 110; km/h
